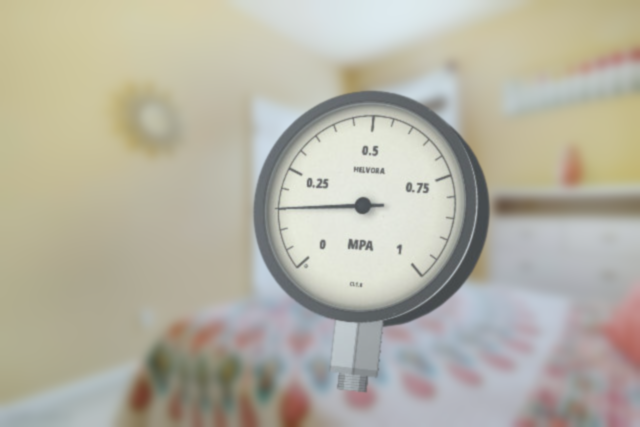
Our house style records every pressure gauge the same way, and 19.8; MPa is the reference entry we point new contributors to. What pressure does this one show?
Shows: 0.15; MPa
